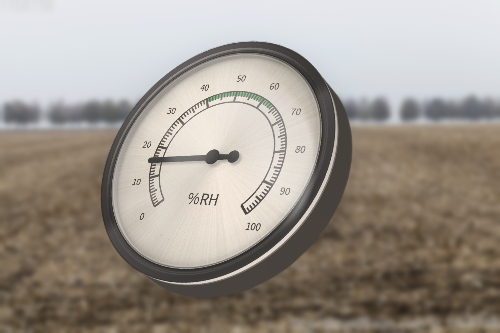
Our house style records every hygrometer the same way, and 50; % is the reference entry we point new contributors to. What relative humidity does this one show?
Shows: 15; %
